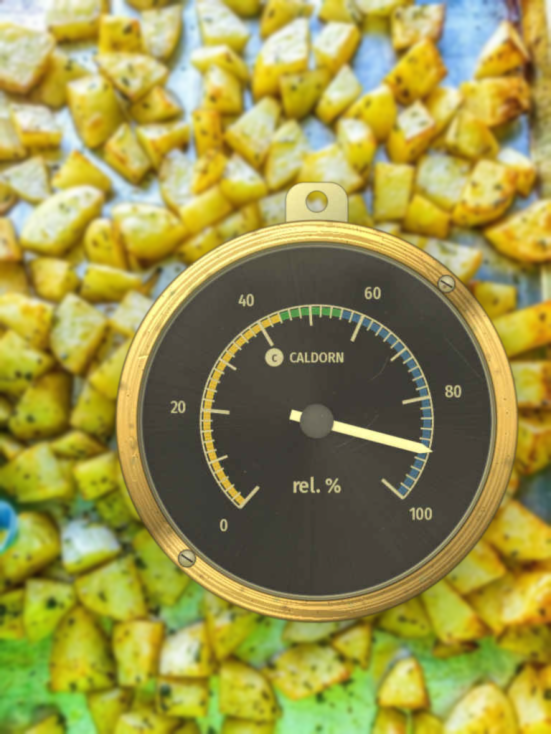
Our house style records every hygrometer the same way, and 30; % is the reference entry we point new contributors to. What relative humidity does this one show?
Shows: 90; %
